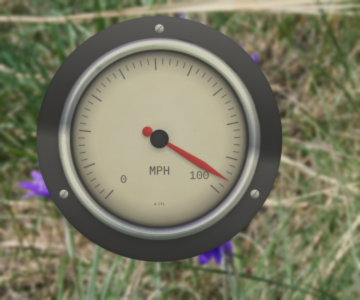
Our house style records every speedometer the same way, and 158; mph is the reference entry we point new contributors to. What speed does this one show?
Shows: 96; mph
